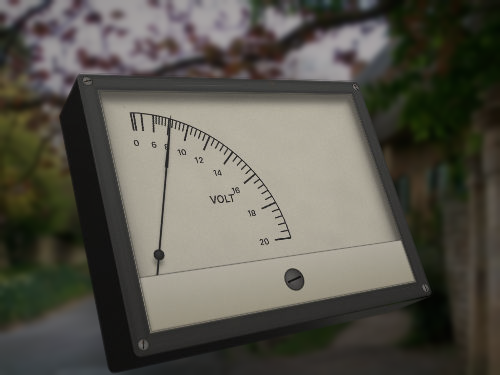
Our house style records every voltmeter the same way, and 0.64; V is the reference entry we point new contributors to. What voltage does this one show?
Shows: 8; V
